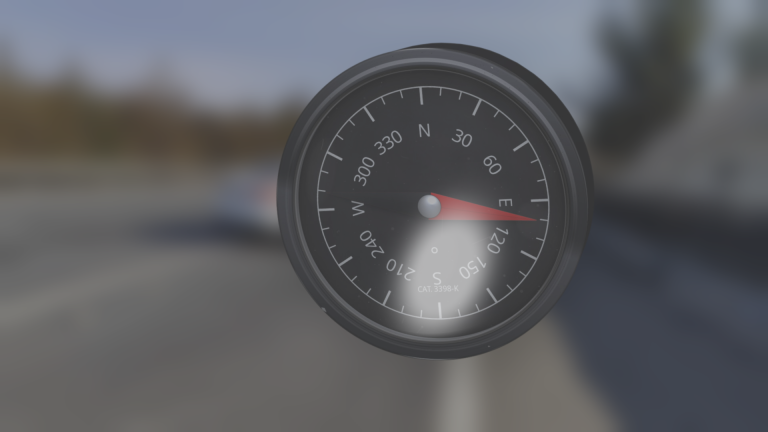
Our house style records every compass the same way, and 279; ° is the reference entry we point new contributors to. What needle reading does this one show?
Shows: 100; °
